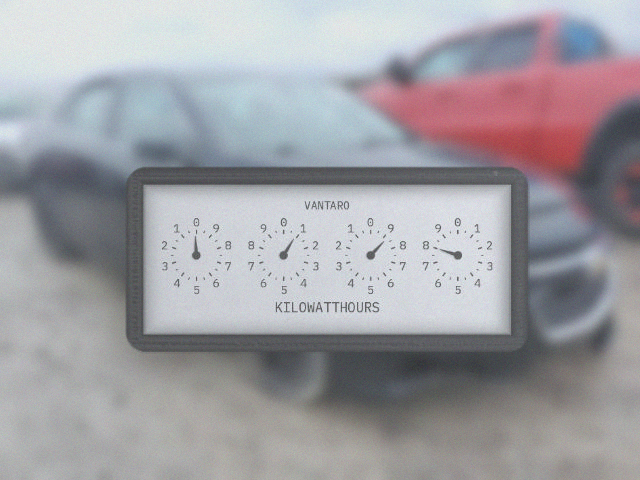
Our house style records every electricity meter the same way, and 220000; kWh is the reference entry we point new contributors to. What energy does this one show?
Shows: 88; kWh
